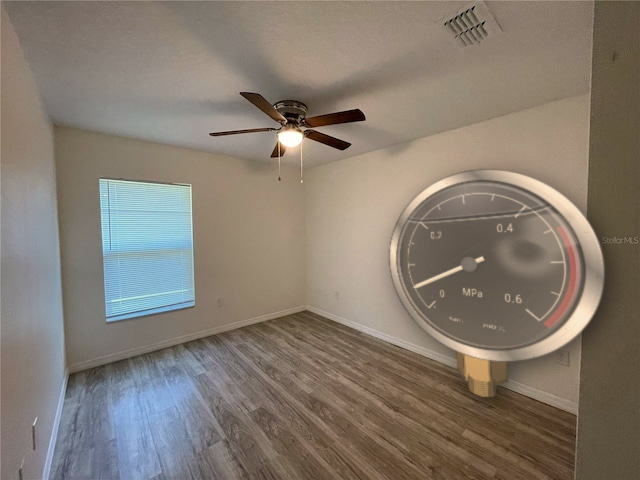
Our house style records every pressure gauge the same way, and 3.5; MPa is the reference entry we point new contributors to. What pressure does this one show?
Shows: 0.05; MPa
